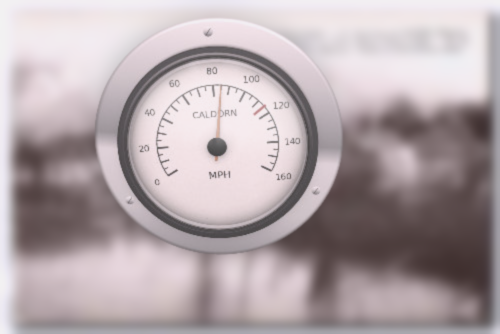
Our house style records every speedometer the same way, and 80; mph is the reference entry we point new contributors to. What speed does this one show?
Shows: 85; mph
